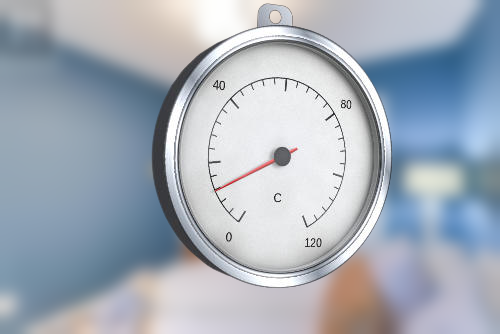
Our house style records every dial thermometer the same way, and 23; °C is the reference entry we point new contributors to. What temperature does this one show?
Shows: 12; °C
